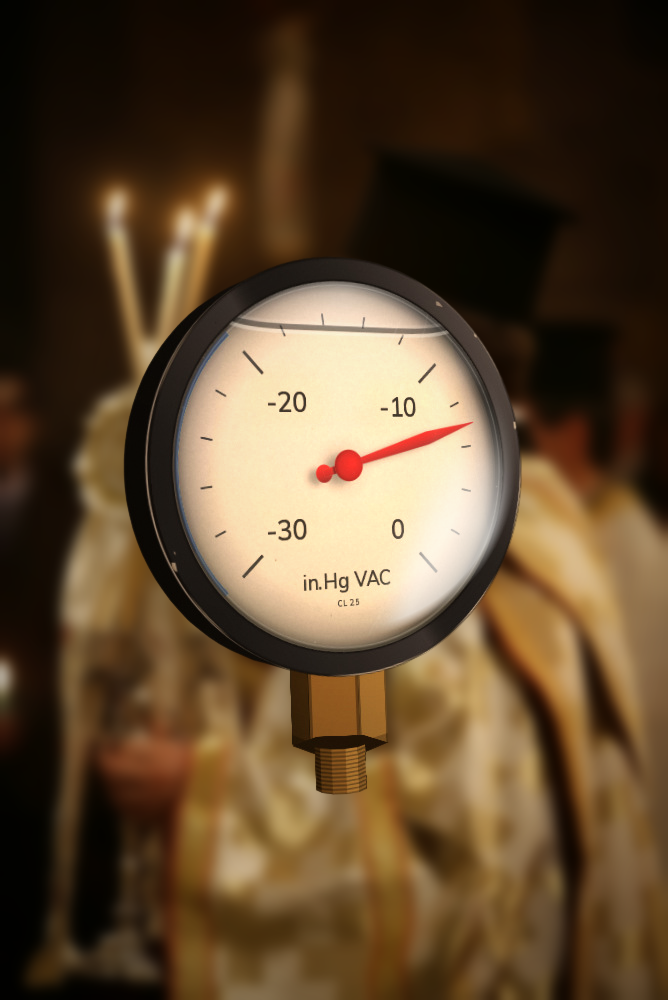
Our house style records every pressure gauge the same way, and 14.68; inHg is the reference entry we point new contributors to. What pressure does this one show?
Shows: -7; inHg
